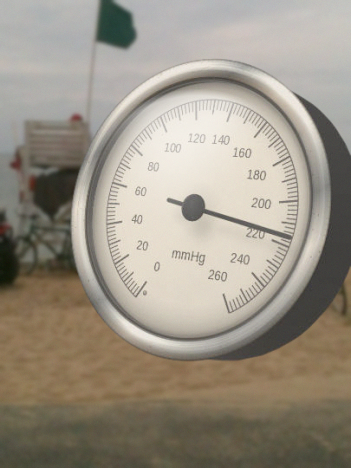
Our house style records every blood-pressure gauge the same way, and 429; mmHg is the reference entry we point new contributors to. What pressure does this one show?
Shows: 216; mmHg
